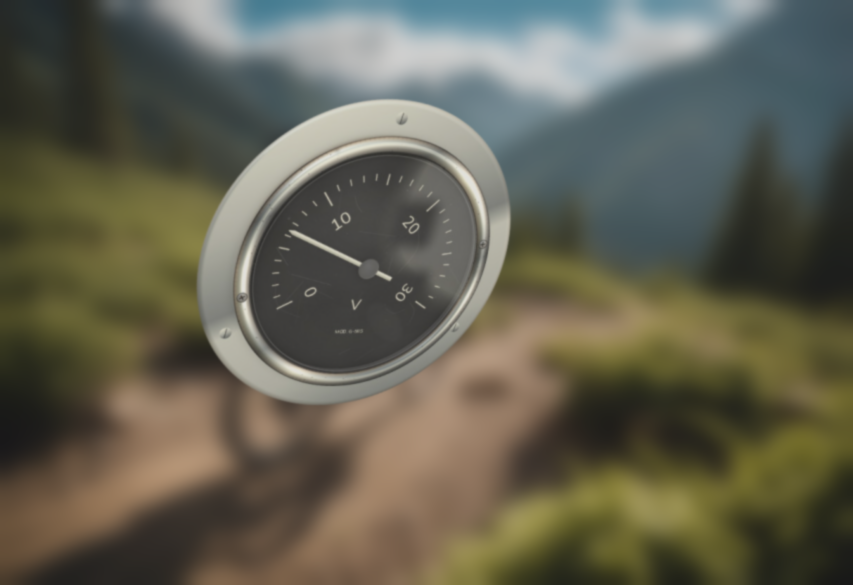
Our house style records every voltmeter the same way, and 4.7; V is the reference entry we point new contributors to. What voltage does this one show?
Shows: 6.5; V
